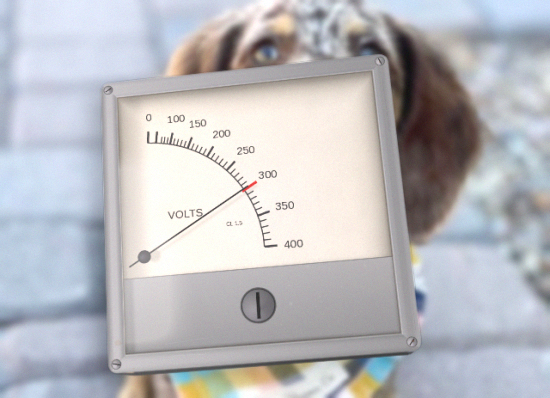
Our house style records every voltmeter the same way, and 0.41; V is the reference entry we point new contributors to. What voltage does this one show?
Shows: 300; V
